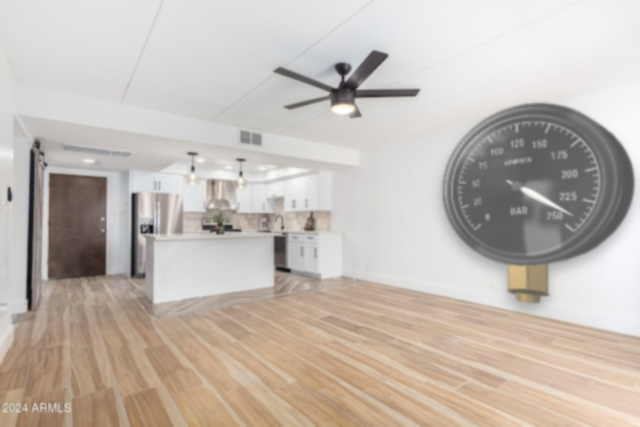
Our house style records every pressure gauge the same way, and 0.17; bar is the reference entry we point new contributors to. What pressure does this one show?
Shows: 240; bar
